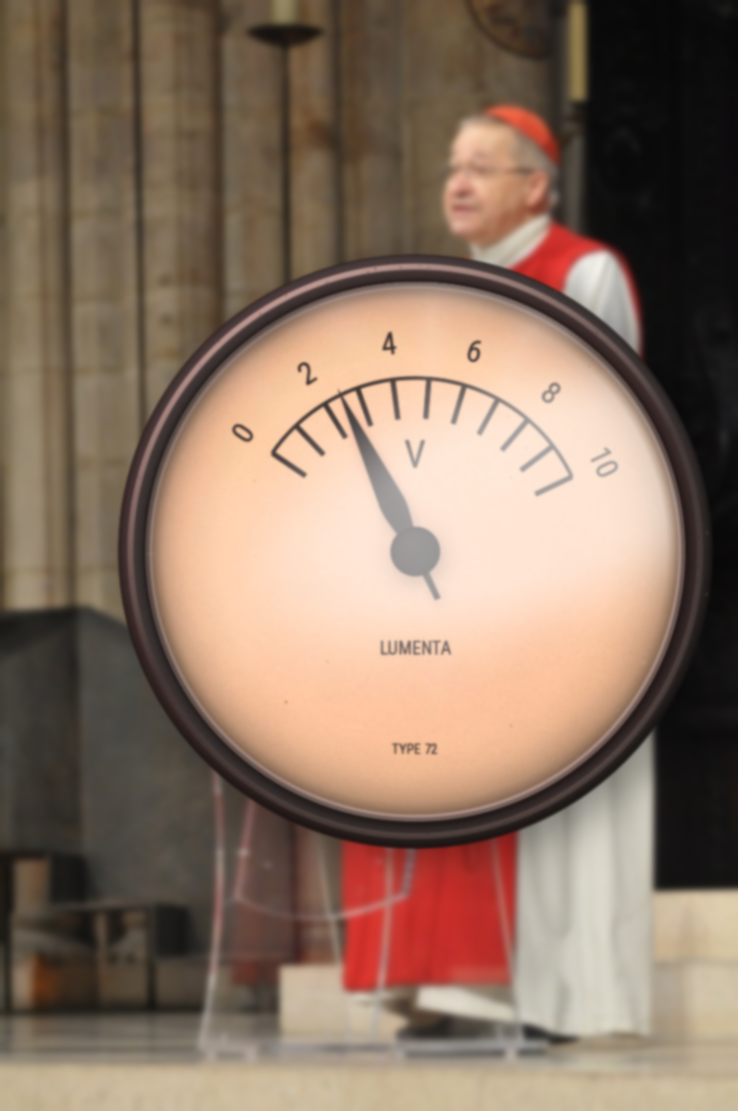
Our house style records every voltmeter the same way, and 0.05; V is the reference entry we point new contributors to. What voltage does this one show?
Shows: 2.5; V
